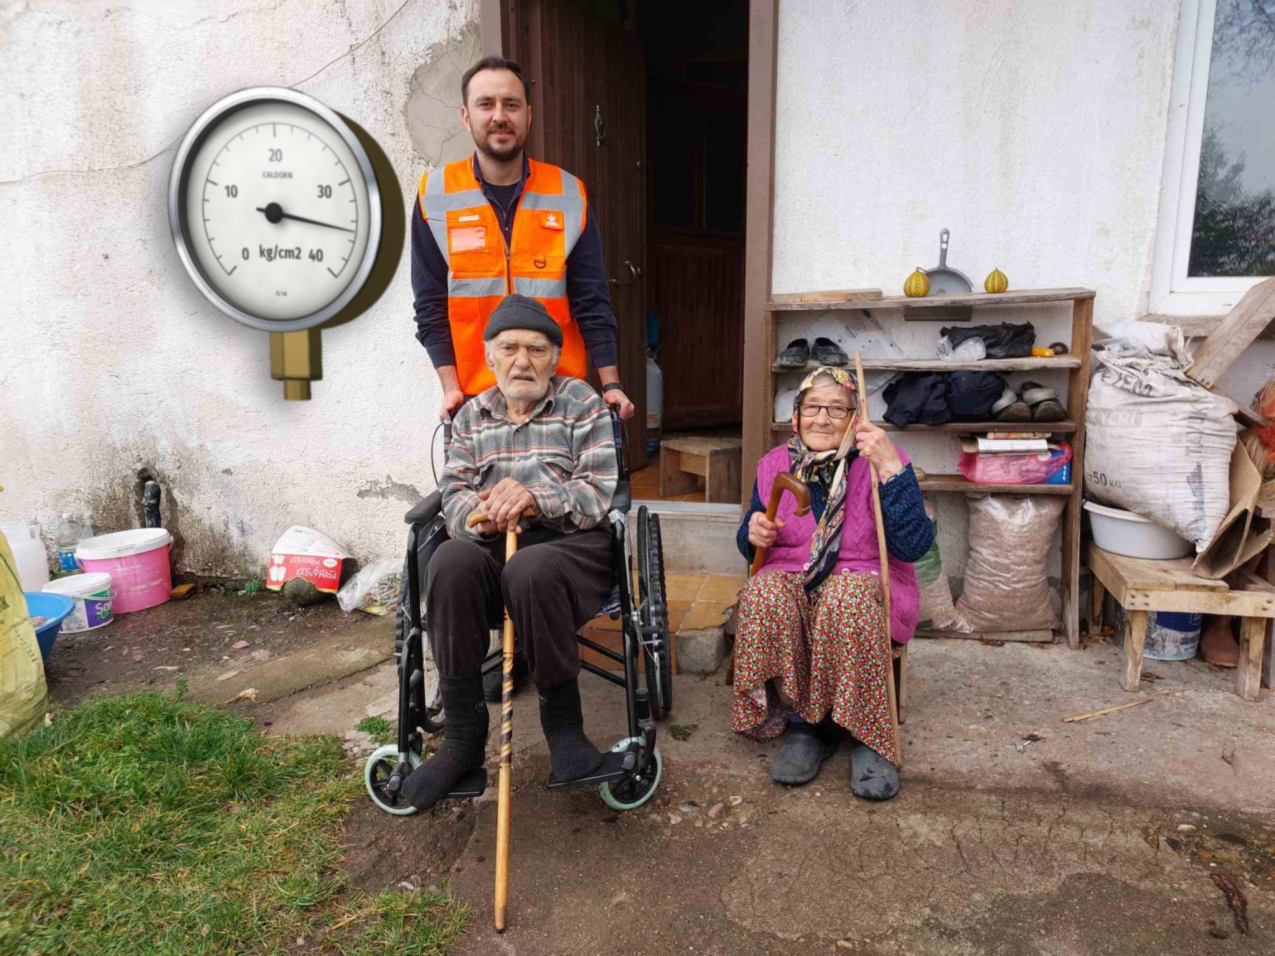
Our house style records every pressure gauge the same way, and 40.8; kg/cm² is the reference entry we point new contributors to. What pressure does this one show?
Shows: 35; kg/cm²
